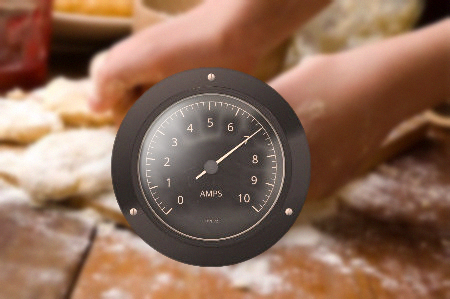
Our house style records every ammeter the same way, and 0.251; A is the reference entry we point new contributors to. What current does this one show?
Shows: 7; A
